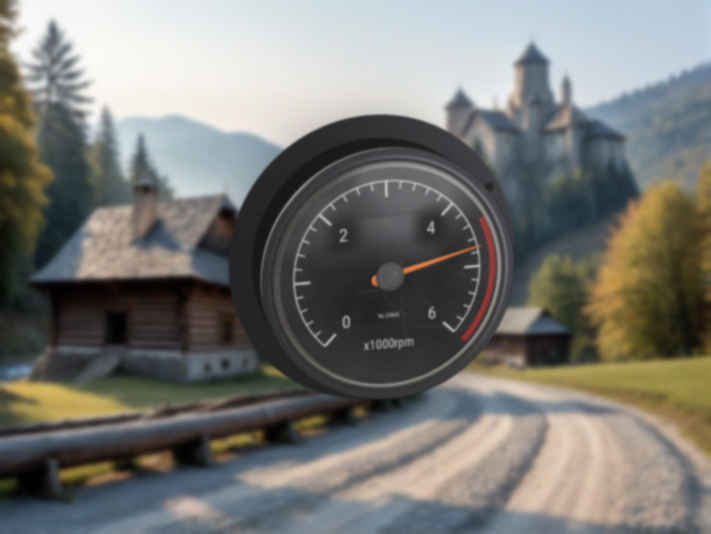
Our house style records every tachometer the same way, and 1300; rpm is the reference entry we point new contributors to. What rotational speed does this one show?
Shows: 4700; rpm
